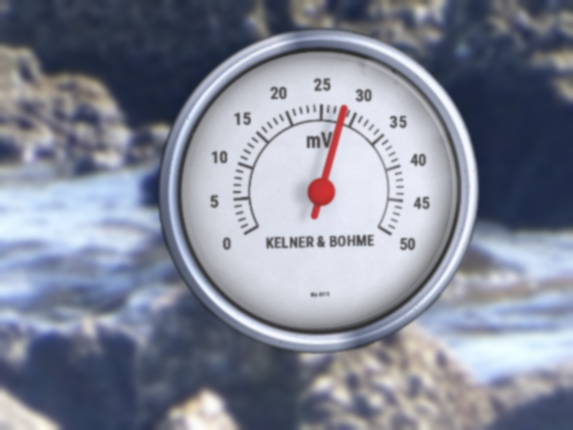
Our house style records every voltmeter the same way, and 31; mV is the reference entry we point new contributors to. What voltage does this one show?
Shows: 28; mV
